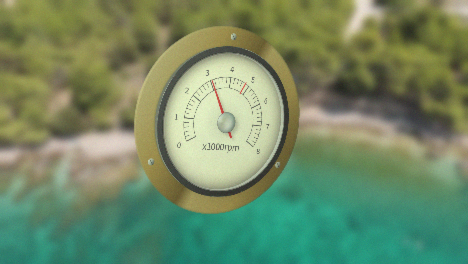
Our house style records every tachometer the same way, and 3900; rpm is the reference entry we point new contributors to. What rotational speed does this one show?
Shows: 3000; rpm
